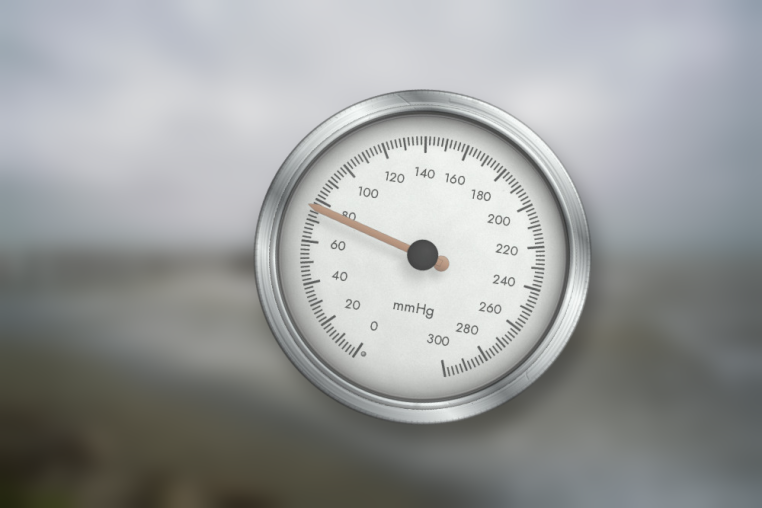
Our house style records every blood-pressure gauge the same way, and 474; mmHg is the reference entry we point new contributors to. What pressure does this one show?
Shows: 76; mmHg
